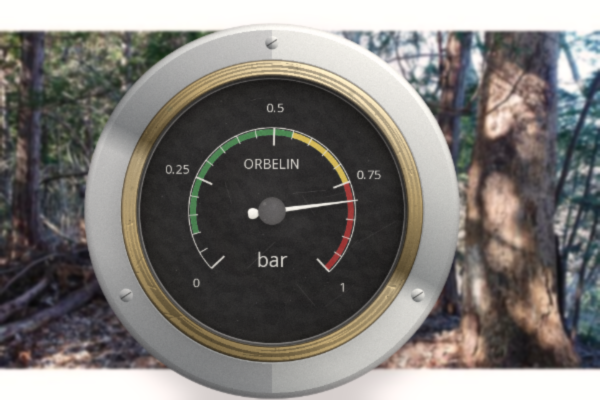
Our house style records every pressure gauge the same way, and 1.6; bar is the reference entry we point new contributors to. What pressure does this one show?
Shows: 0.8; bar
